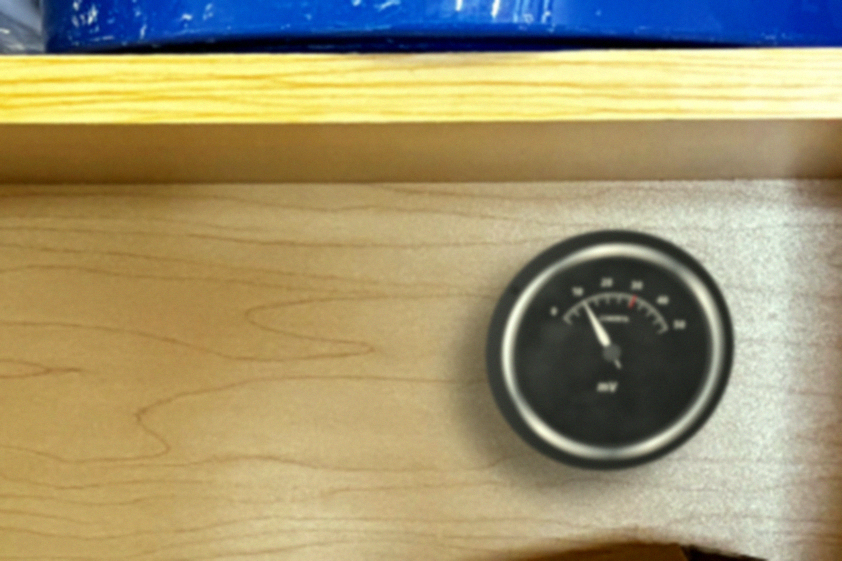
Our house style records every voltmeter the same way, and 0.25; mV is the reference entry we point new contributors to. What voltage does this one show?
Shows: 10; mV
